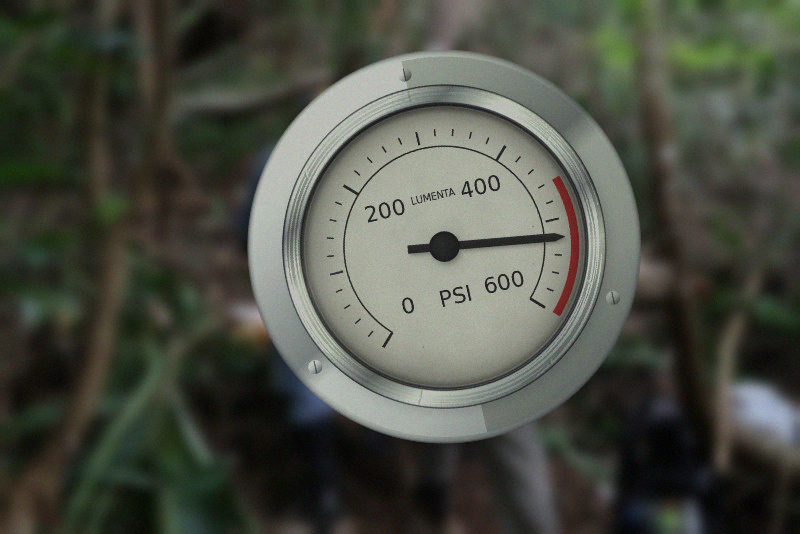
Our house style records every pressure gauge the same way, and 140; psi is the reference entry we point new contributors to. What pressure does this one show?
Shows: 520; psi
